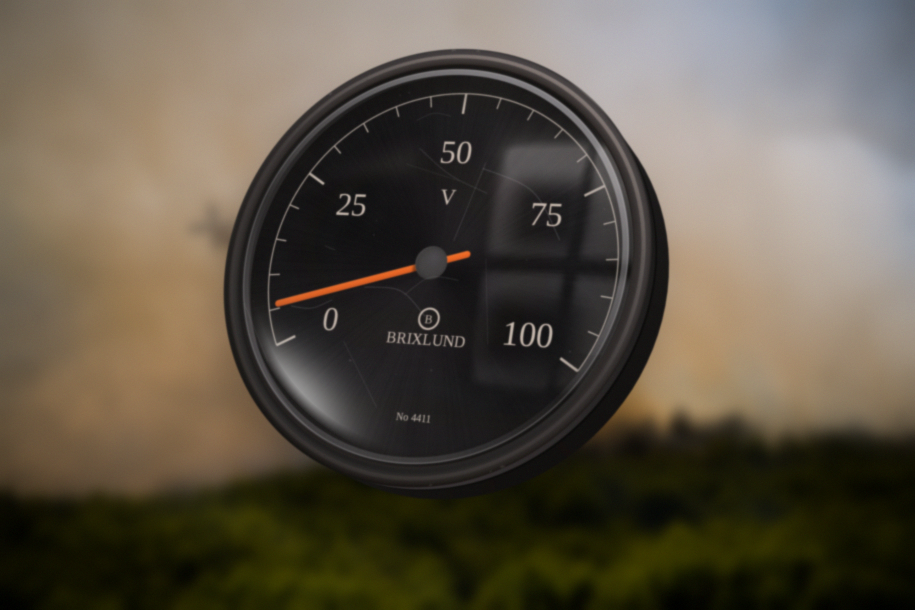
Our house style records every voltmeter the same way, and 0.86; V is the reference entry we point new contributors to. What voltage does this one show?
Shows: 5; V
